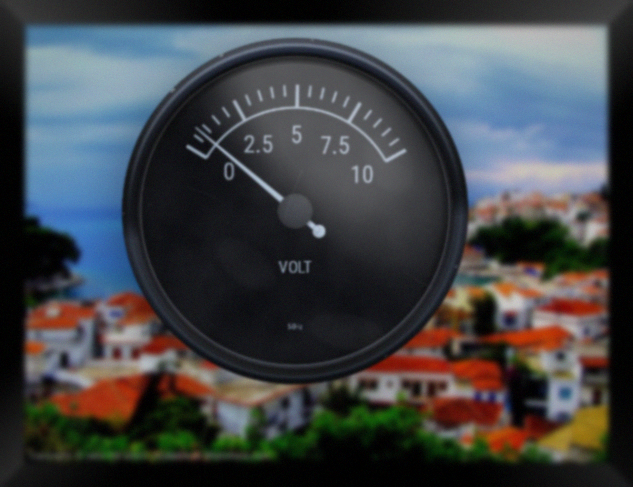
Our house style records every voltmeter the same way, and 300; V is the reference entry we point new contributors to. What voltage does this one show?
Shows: 0.75; V
